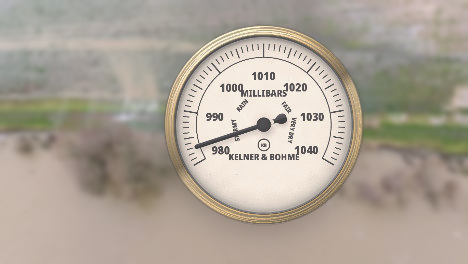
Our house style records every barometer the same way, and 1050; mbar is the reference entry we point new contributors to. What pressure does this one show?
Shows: 983; mbar
